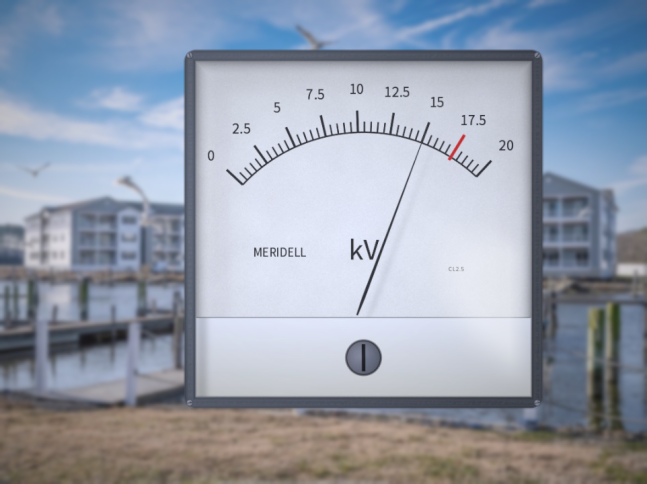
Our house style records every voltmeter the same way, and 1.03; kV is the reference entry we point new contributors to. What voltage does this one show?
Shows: 15; kV
